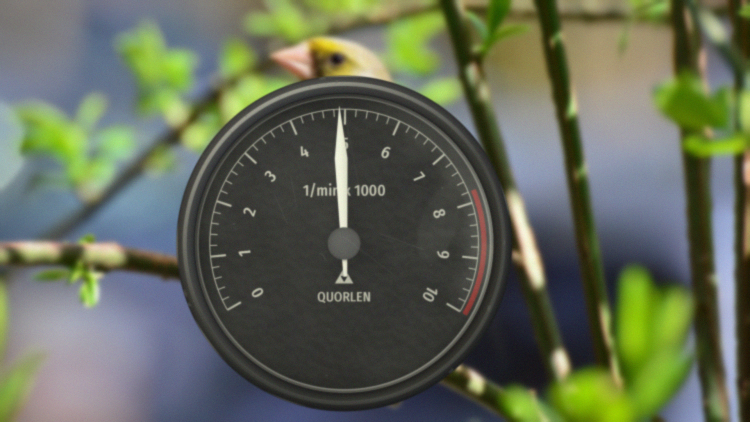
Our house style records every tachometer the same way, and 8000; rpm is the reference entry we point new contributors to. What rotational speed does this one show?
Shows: 4900; rpm
